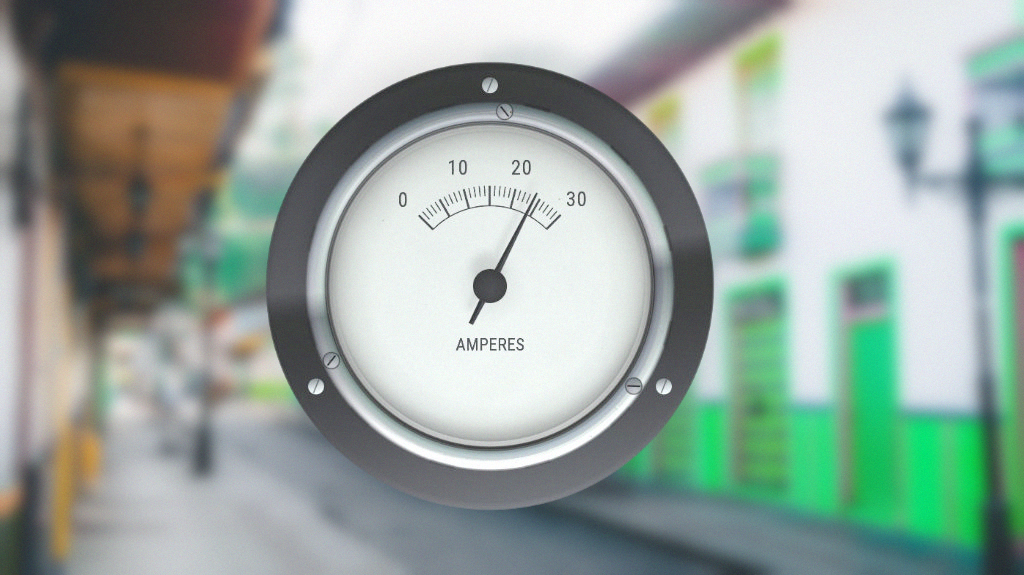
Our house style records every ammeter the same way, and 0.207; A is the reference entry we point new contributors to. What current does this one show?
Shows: 24; A
